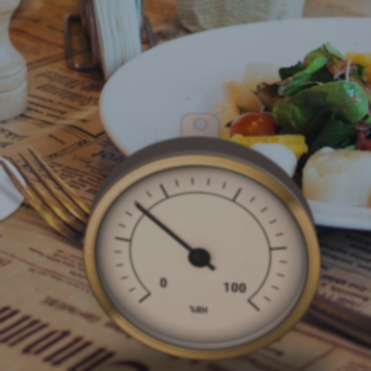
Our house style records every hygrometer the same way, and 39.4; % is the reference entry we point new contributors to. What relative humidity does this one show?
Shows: 32; %
